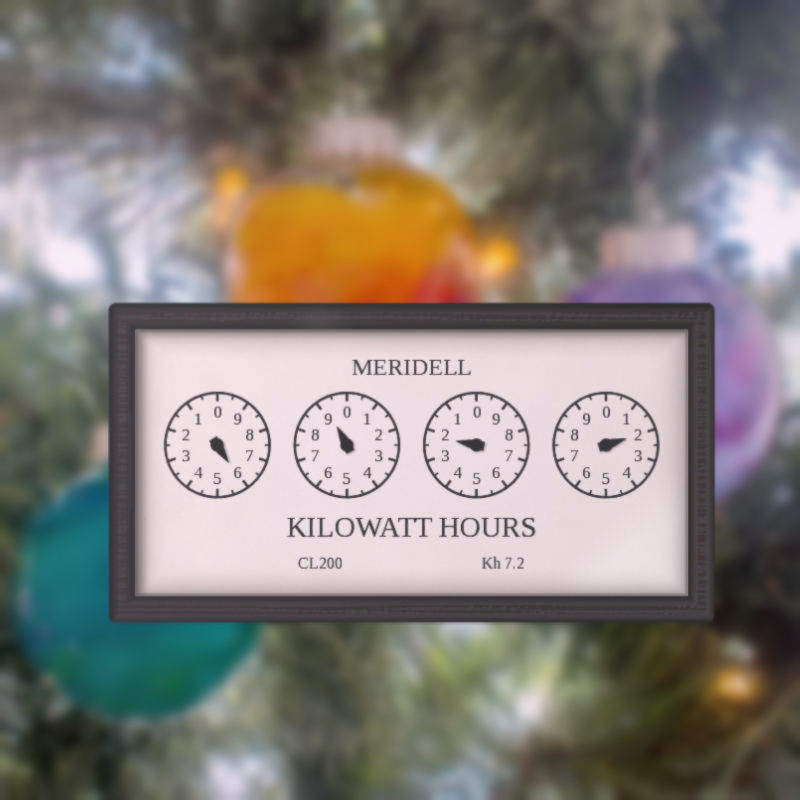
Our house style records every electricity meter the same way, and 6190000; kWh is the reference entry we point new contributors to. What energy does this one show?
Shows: 5922; kWh
